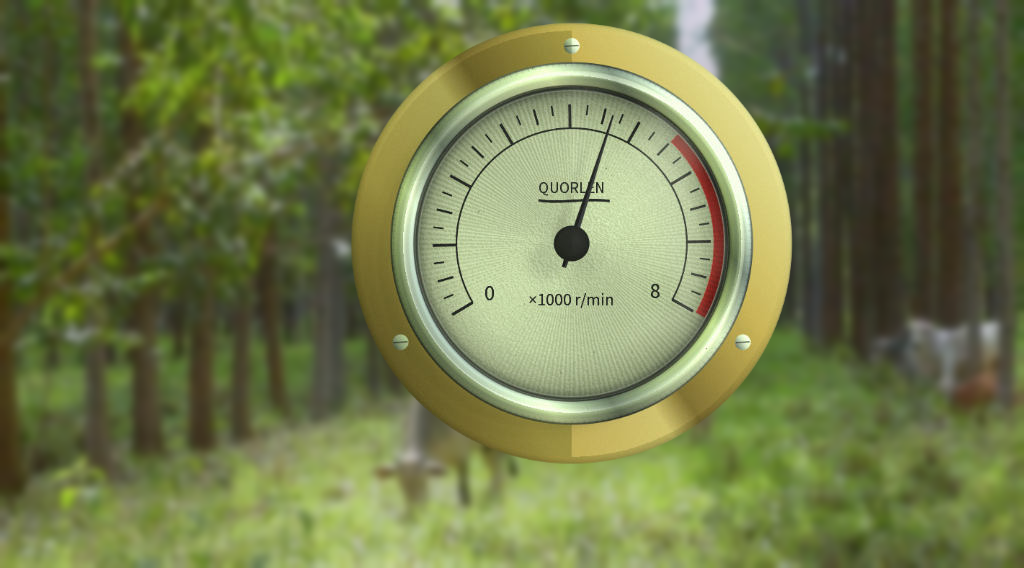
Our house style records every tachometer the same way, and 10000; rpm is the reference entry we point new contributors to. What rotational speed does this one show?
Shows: 4625; rpm
